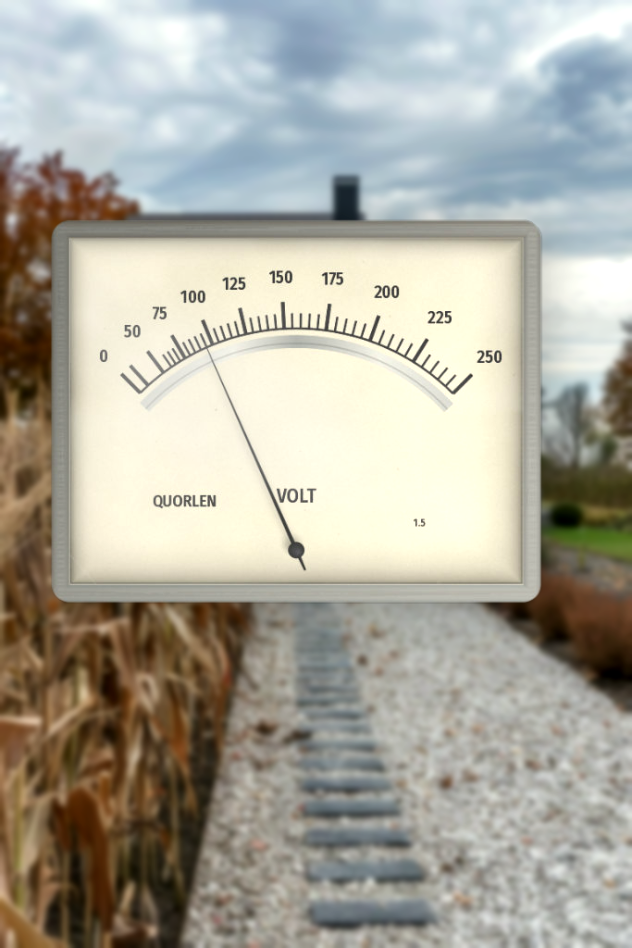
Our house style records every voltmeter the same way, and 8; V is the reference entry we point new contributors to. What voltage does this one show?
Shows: 95; V
